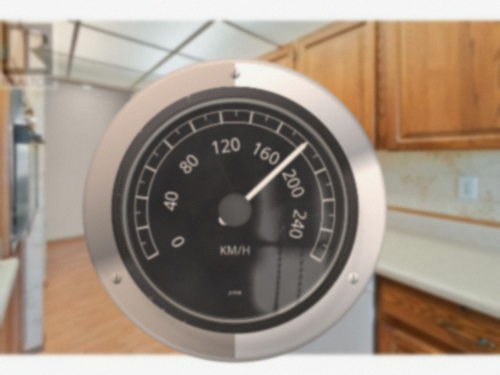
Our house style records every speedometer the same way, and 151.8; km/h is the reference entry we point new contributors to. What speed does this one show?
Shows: 180; km/h
